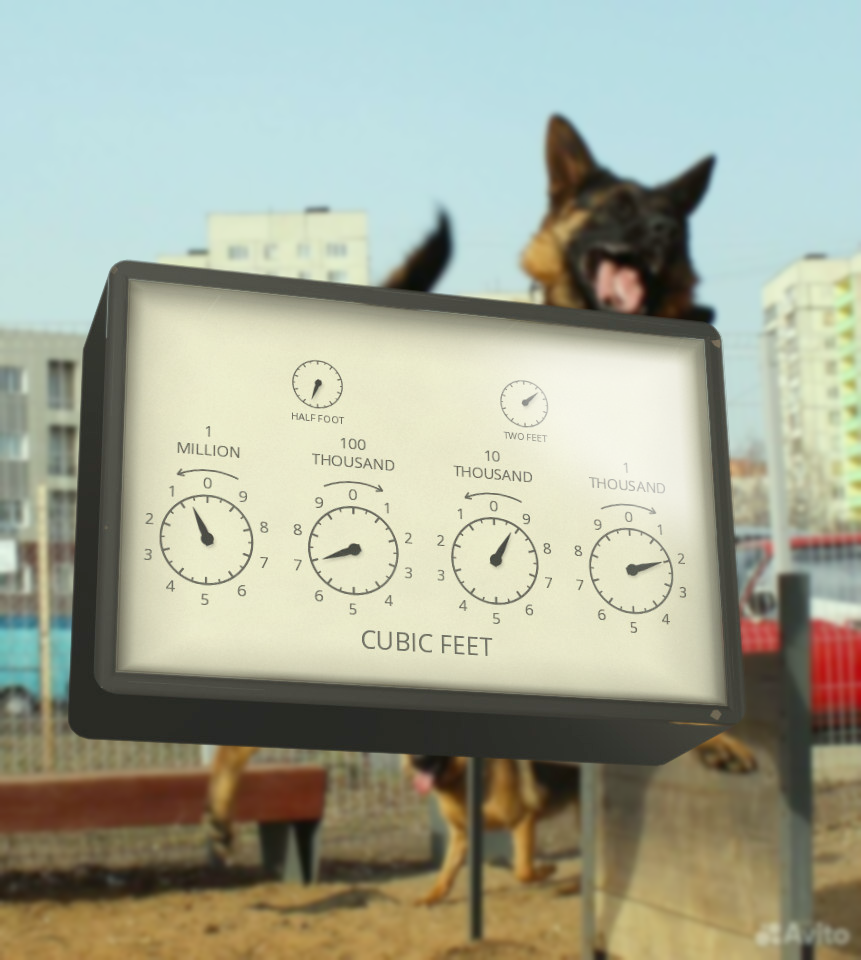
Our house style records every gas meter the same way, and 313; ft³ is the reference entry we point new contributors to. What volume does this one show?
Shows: 69200; ft³
